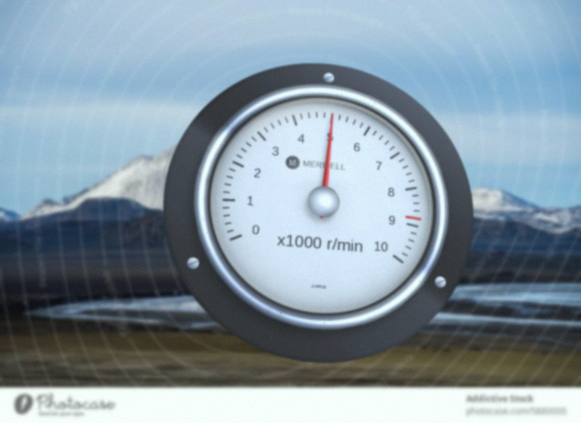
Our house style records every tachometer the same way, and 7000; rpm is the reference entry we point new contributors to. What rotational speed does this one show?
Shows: 5000; rpm
